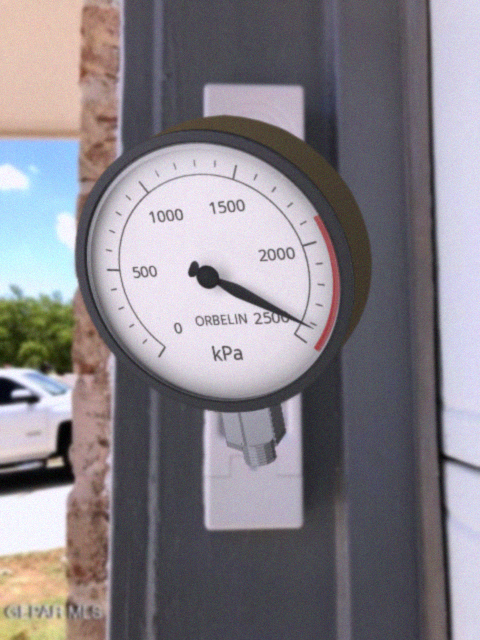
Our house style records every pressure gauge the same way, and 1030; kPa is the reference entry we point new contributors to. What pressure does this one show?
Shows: 2400; kPa
